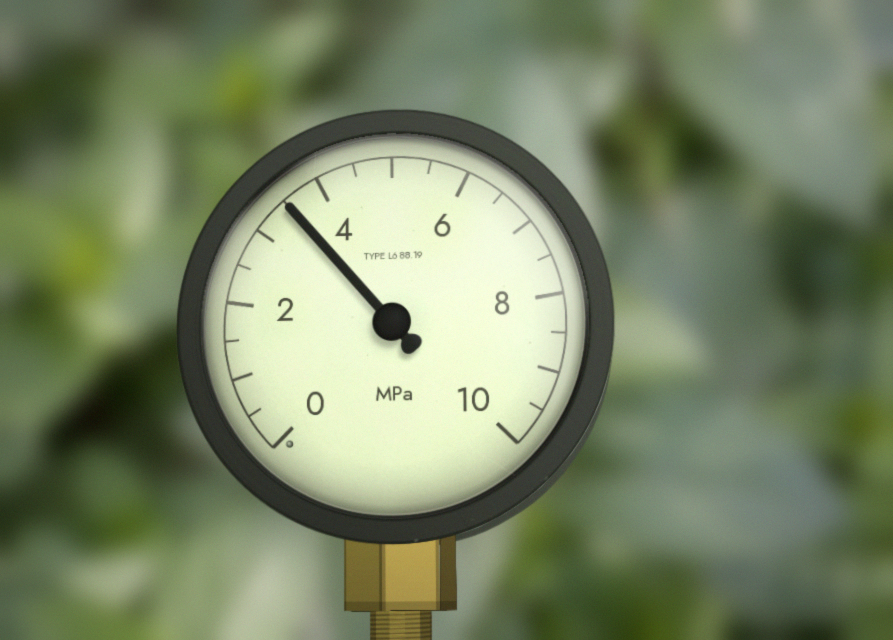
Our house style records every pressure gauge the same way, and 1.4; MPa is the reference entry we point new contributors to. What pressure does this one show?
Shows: 3.5; MPa
